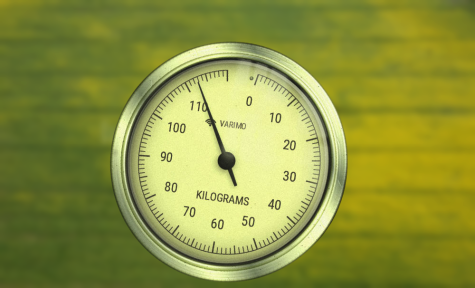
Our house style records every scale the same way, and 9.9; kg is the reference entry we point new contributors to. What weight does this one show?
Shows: 113; kg
